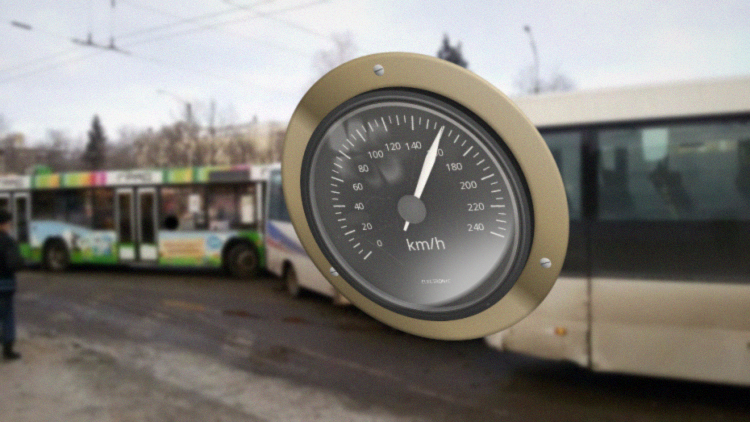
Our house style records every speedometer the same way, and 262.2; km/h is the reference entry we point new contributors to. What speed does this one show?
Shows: 160; km/h
